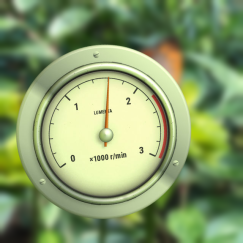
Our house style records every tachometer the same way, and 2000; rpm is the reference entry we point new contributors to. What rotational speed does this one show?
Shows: 1600; rpm
